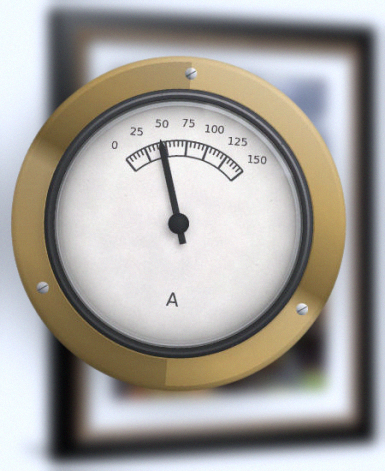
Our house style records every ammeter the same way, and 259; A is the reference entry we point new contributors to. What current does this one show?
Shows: 45; A
